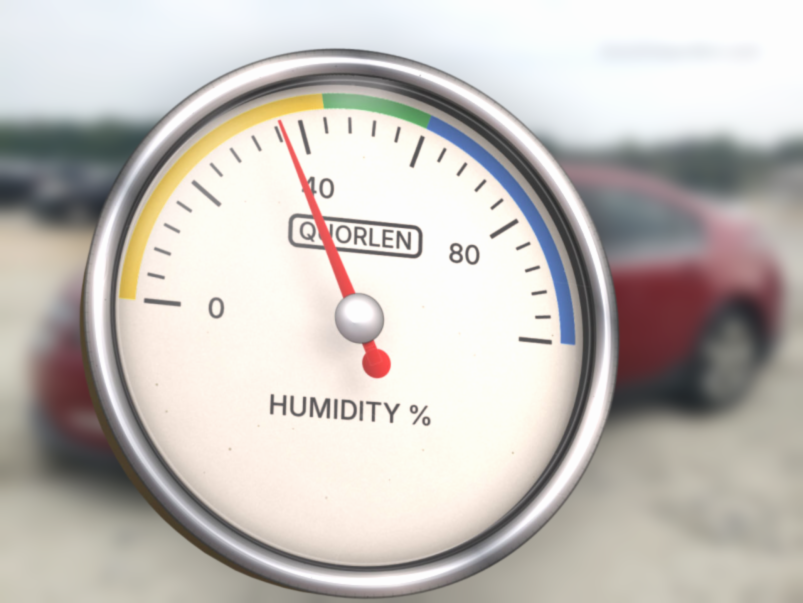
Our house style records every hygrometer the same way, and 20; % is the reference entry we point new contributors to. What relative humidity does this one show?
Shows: 36; %
